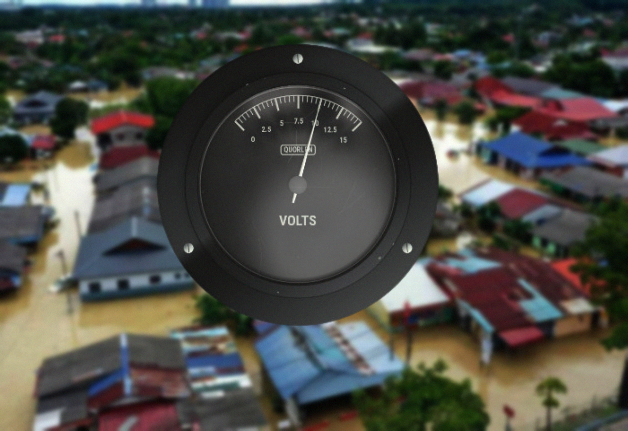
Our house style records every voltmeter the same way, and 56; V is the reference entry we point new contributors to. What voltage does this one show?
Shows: 10; V
